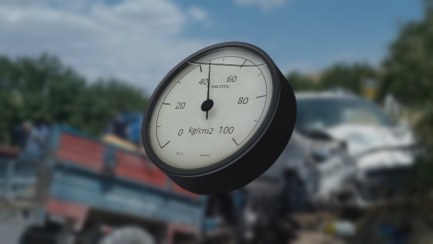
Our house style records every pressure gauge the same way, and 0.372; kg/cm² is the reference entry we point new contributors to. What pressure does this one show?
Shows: 45; kg/cm²
